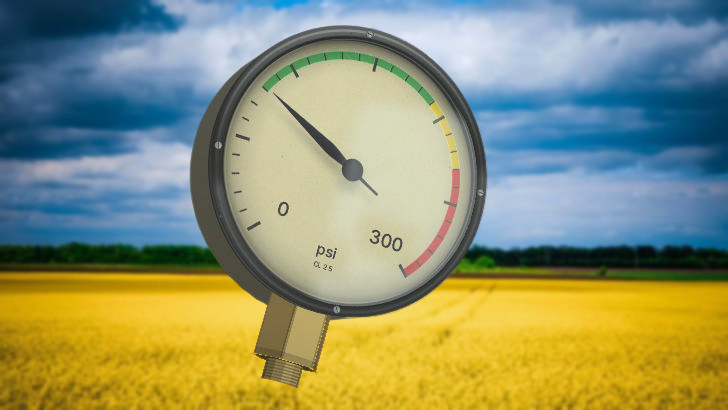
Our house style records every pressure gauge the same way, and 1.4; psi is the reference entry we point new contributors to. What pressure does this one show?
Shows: 80; psi
